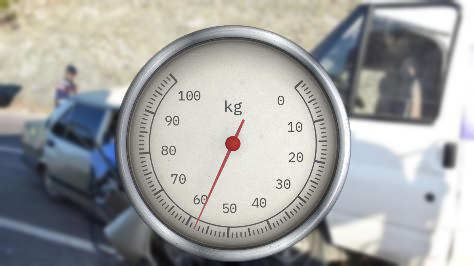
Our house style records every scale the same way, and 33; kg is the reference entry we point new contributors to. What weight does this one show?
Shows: 58; kg
